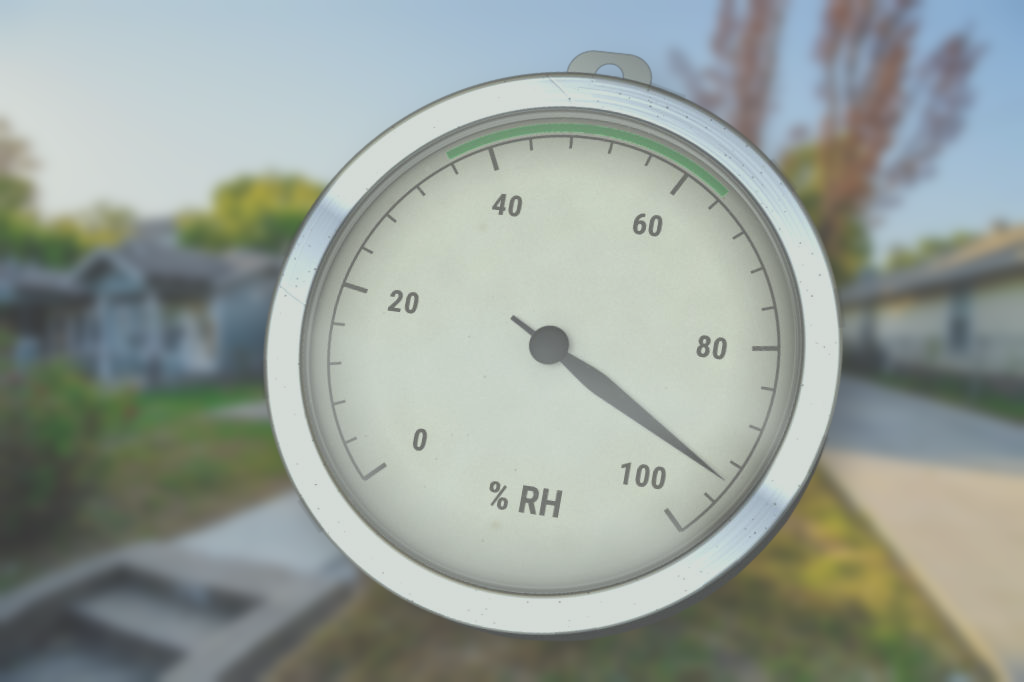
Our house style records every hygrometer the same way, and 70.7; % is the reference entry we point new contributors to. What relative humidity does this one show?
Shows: 94; %
